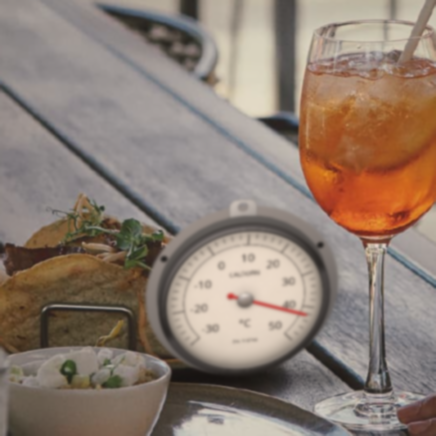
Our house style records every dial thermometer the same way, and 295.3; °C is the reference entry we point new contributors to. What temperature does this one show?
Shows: 42; °C
